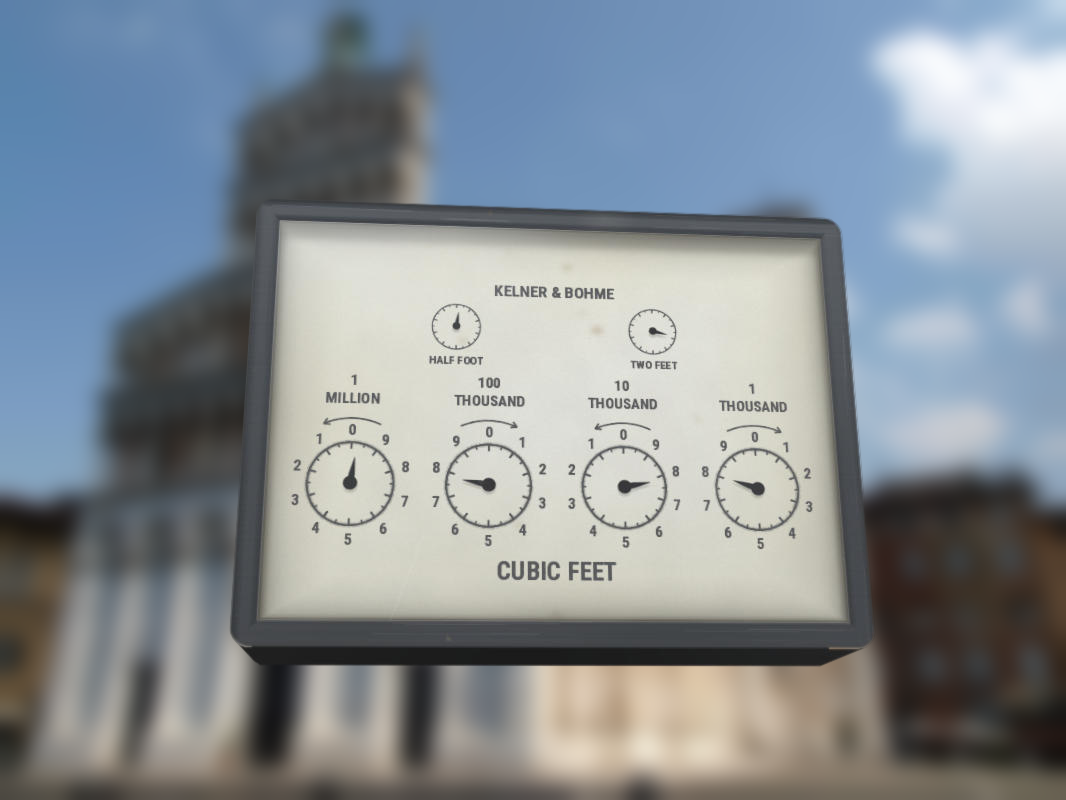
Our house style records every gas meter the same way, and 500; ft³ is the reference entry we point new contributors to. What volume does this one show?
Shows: 977800; ft³
